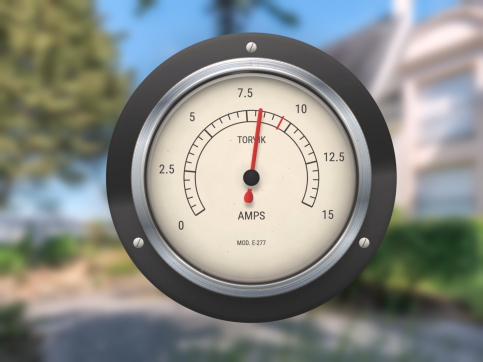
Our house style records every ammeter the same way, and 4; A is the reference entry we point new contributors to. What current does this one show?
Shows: 8.25; A
